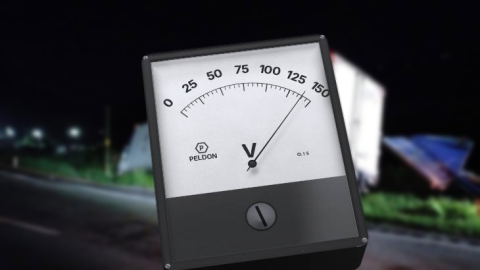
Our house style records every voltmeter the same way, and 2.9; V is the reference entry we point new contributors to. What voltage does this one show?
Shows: 140; V
